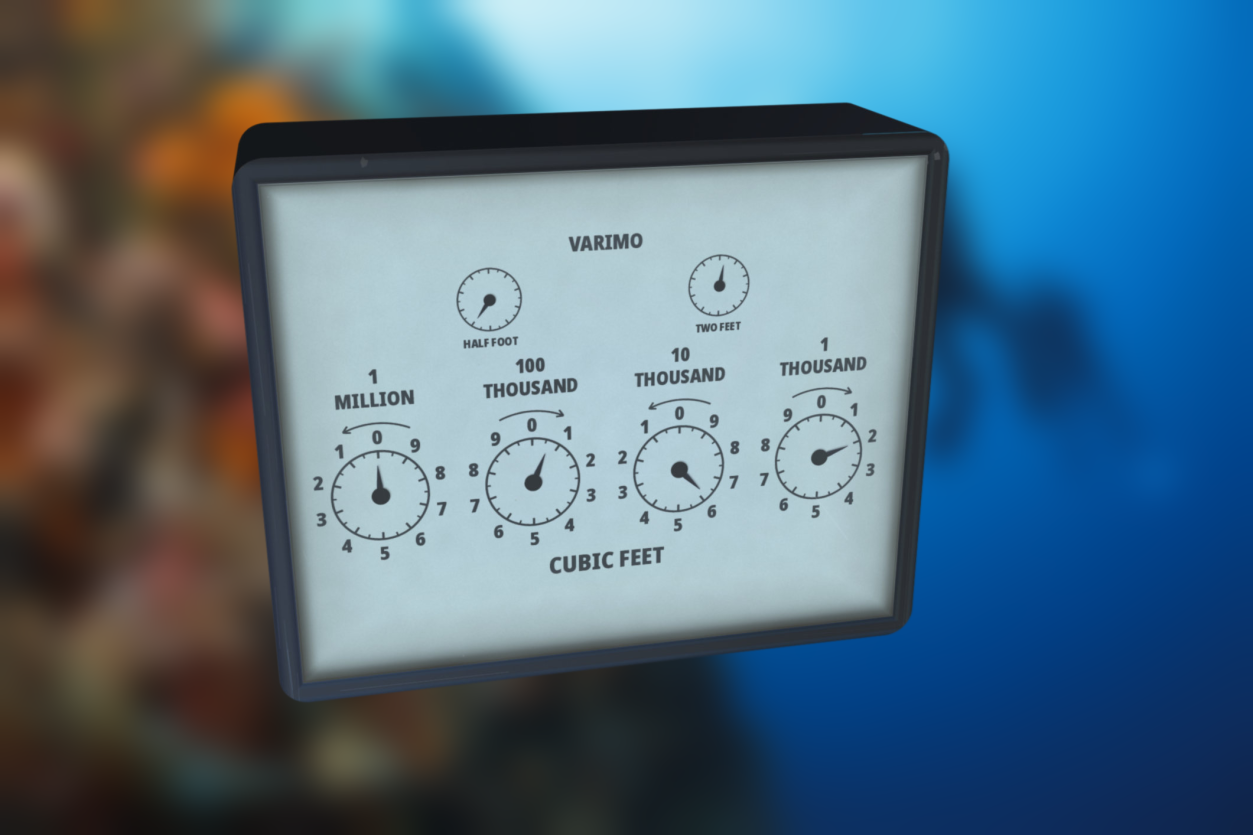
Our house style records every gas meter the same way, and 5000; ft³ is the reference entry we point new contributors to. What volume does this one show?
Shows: 6200; ft³
